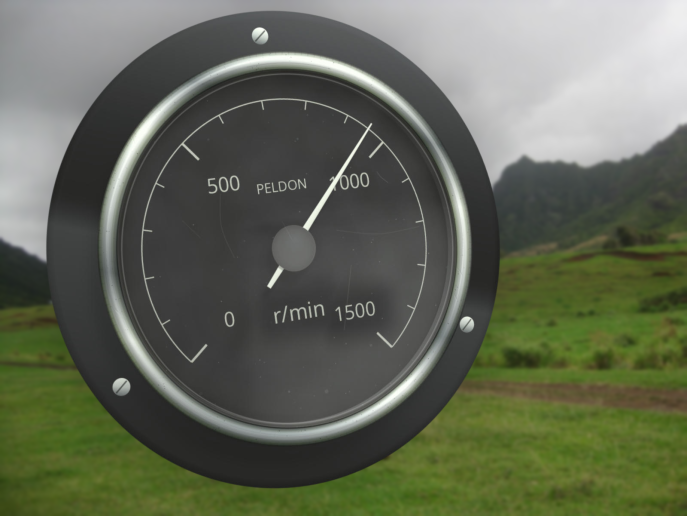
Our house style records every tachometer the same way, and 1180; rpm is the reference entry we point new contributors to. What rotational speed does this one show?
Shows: 950; rpm
